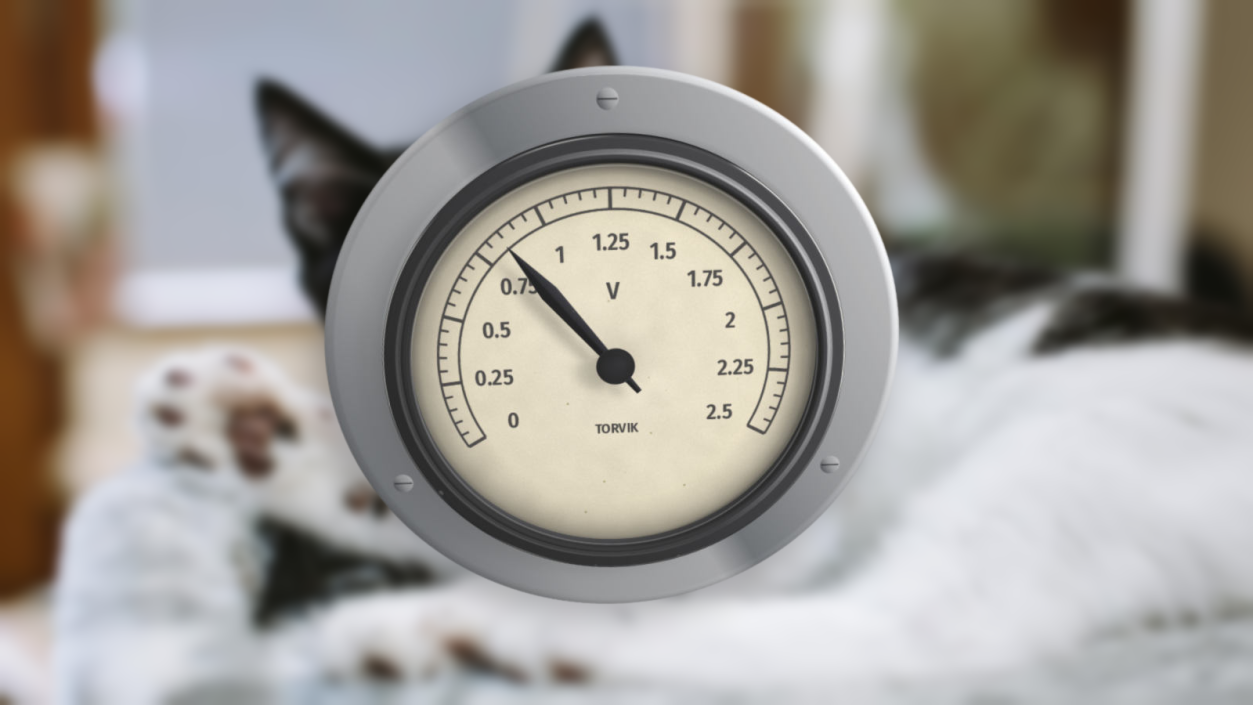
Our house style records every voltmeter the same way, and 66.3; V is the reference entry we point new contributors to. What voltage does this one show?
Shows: 0.85; V
